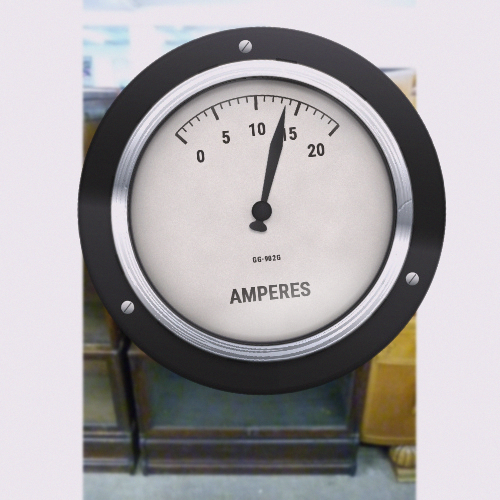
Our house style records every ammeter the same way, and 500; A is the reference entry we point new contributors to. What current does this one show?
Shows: 13.5; A
